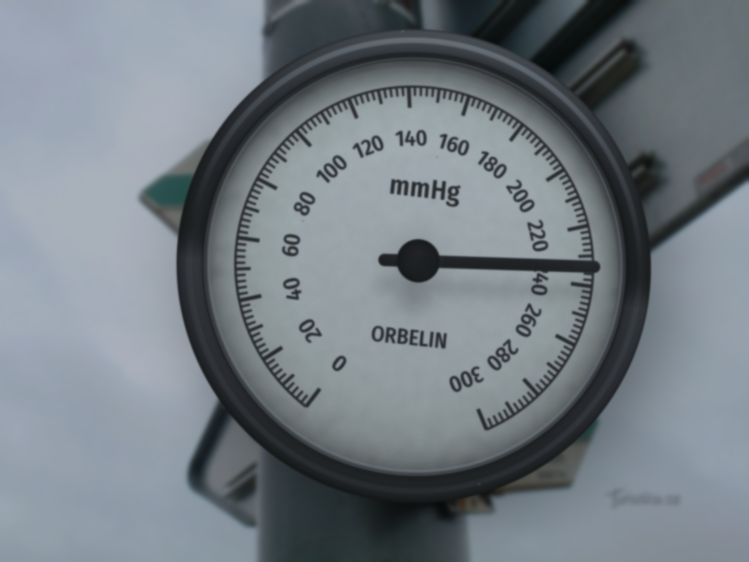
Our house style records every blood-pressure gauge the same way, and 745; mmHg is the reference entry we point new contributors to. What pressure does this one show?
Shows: 234; mmHg
